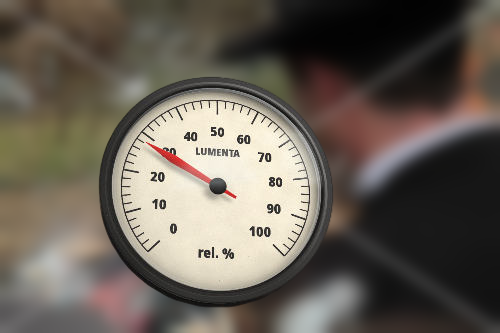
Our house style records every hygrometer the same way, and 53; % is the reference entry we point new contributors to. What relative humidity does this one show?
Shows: 28; %
